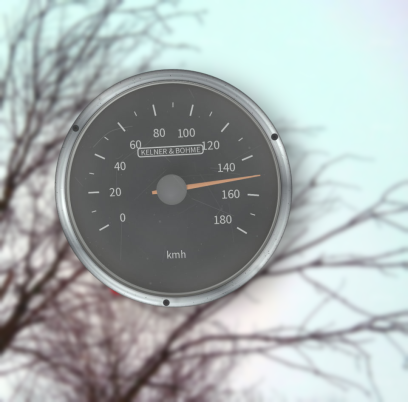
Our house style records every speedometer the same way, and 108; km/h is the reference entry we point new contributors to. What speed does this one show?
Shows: 150; km/h
